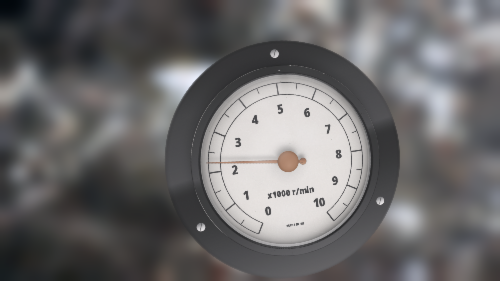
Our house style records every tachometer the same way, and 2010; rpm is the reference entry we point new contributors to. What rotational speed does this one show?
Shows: 2250; rpm
